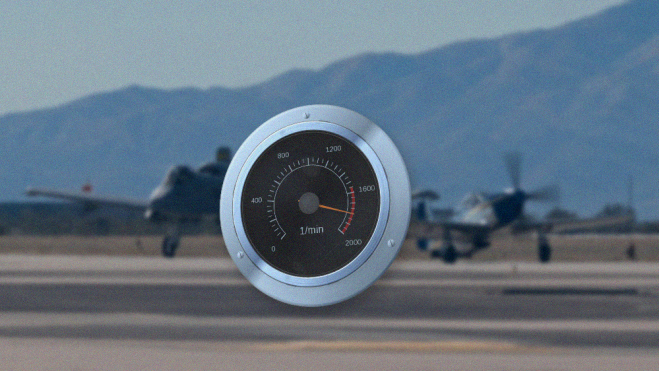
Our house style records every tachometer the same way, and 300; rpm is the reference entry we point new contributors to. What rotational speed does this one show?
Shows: 1800; rpm
